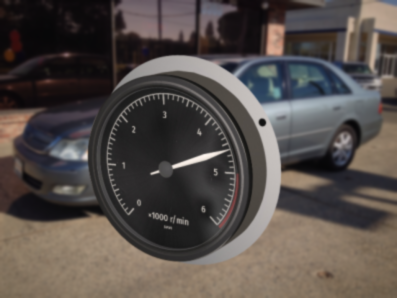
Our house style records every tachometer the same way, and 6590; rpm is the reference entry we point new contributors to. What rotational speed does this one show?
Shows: 4600; rpm
